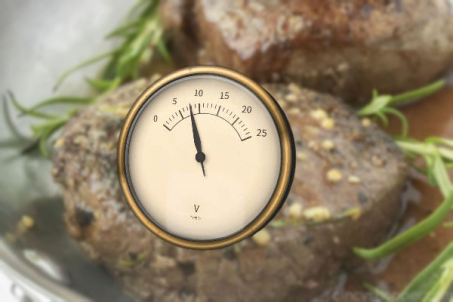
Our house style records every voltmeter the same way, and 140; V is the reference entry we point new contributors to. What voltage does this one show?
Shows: 8; V
